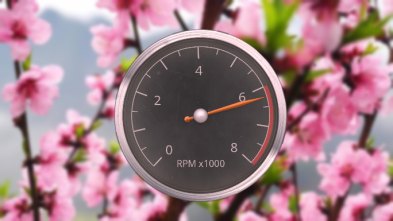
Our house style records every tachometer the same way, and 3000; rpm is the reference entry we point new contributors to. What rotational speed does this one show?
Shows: 6250; rpm
